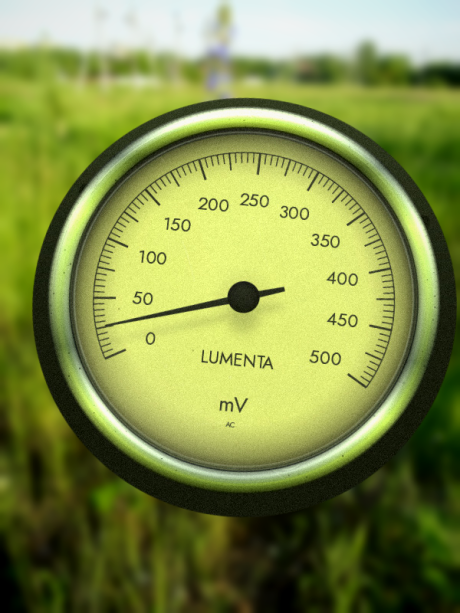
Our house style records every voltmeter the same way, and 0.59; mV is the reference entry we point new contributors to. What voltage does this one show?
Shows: 25; mV
